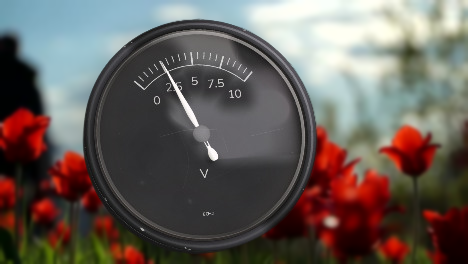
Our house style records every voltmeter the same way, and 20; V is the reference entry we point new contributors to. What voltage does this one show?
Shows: 2.5; V
